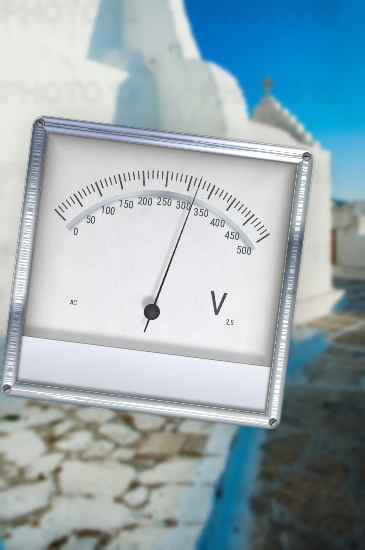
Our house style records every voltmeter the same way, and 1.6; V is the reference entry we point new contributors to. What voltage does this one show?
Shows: 320; V
